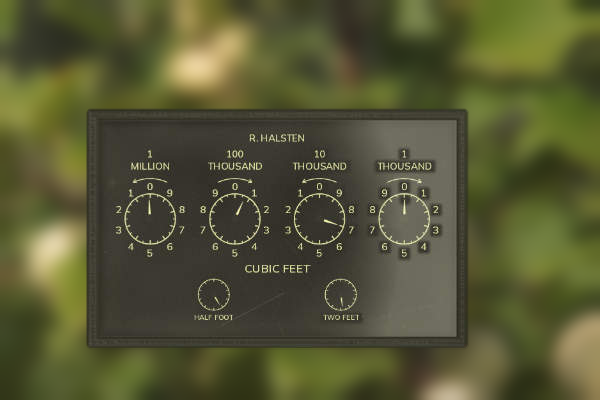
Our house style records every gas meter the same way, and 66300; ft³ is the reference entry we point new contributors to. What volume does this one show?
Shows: 7000; ft³
